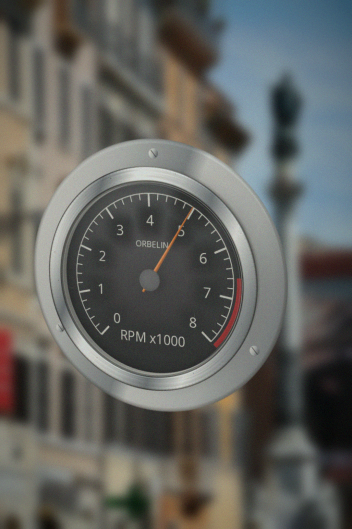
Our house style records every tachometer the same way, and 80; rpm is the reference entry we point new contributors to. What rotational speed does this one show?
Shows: 5000; rpm
